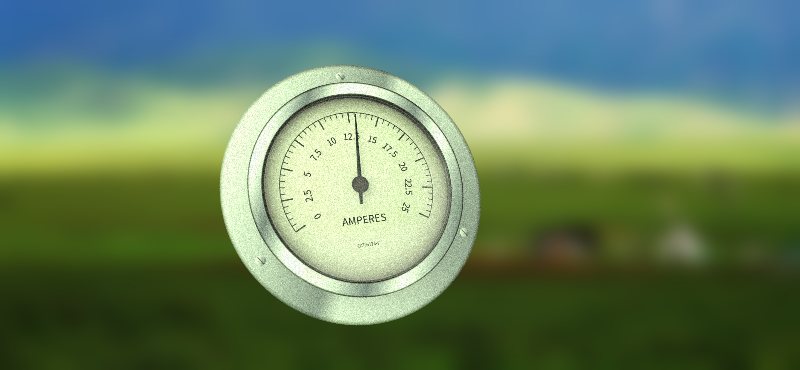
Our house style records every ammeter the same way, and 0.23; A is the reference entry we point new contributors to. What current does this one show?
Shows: 13; A
